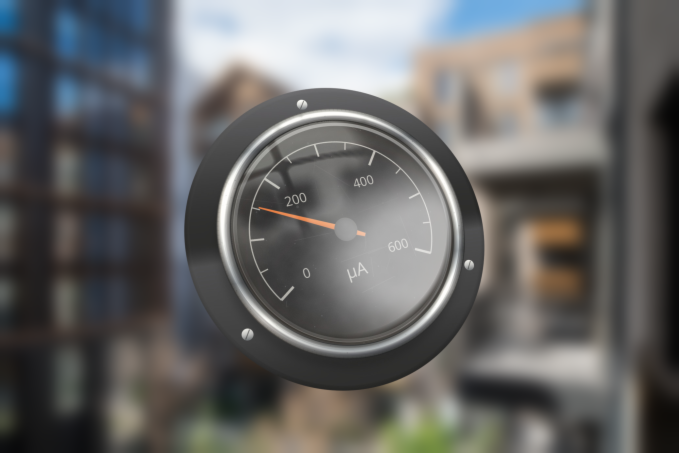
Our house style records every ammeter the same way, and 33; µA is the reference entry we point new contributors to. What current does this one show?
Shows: 150; µA
